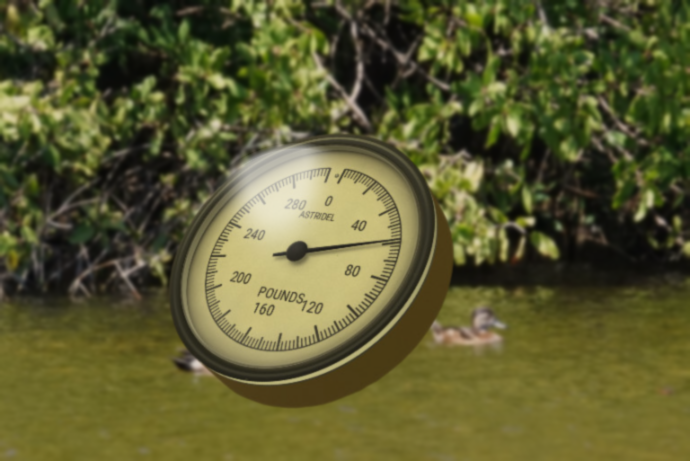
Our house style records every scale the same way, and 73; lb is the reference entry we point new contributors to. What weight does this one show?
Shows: 60; lb
